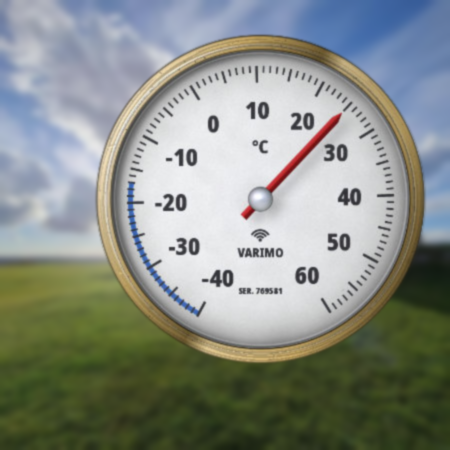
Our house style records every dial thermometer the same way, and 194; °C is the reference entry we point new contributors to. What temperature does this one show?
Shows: 25; °C
